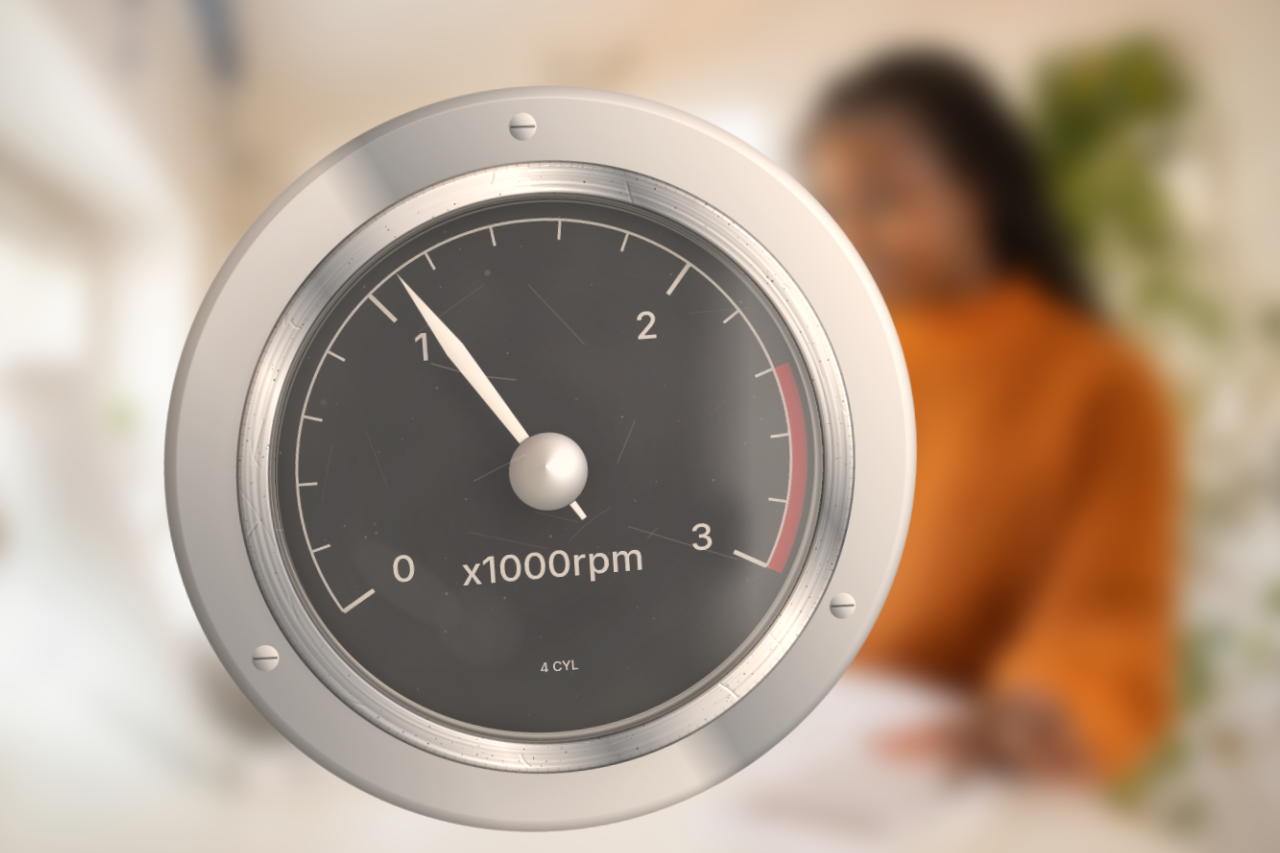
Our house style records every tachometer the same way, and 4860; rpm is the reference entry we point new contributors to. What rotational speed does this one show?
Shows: 1100; rpm
